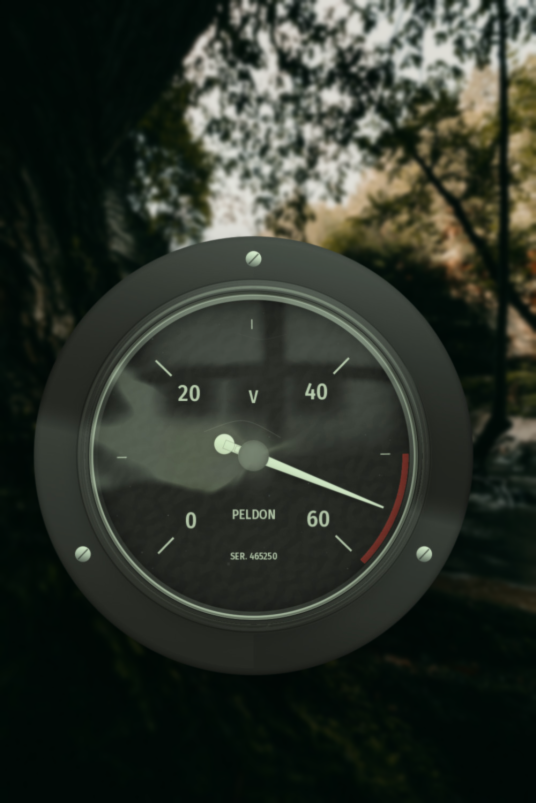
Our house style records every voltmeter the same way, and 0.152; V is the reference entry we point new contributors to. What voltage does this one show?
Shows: 55; V
